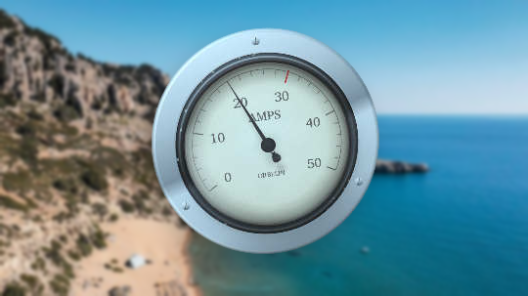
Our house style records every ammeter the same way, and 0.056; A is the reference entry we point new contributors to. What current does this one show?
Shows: 20; A
